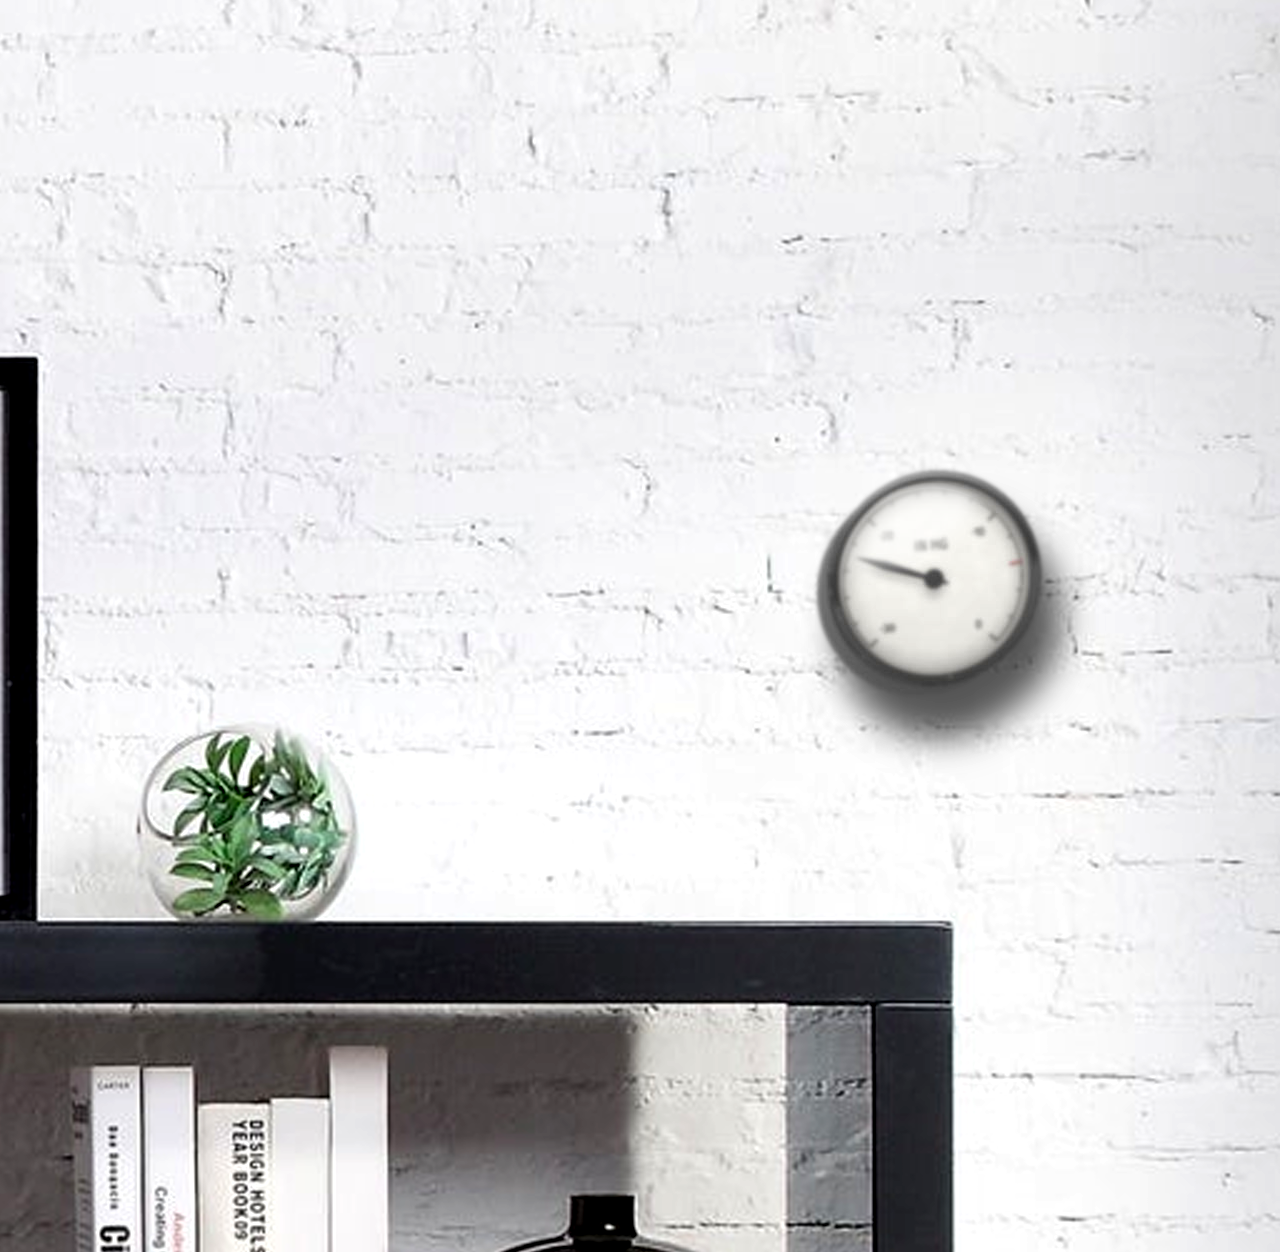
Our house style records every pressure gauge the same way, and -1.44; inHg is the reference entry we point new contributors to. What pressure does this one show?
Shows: -23; inHg
